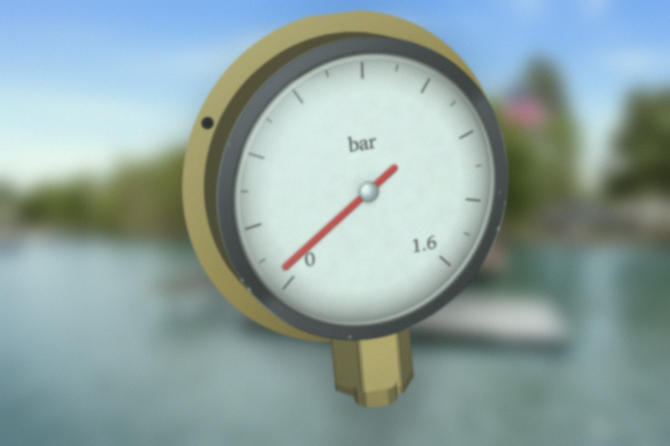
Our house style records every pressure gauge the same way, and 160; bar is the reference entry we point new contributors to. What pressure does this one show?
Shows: 0.05; bar
